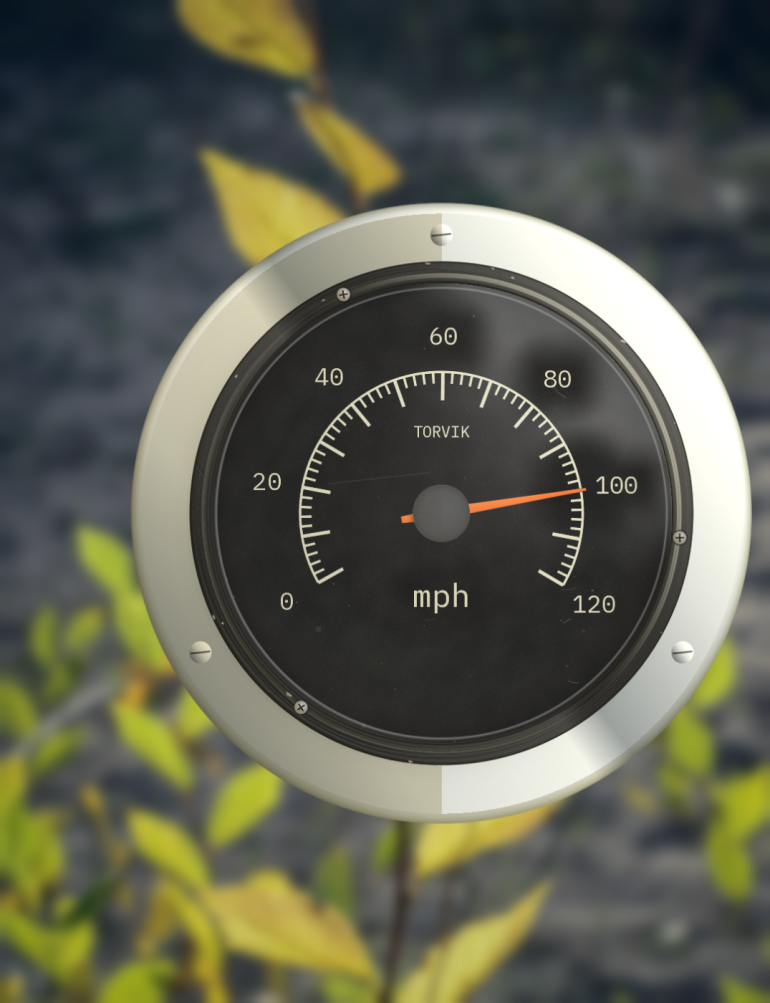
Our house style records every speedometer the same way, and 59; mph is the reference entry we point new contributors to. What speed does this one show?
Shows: 100; mph
